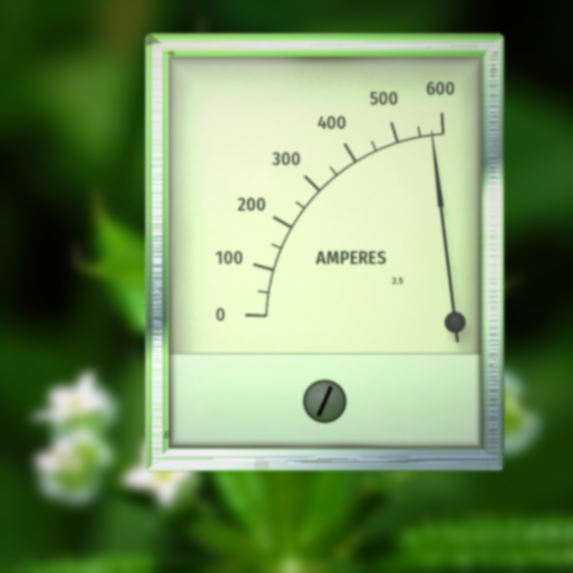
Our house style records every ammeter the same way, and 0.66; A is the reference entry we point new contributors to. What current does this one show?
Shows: 575; A
